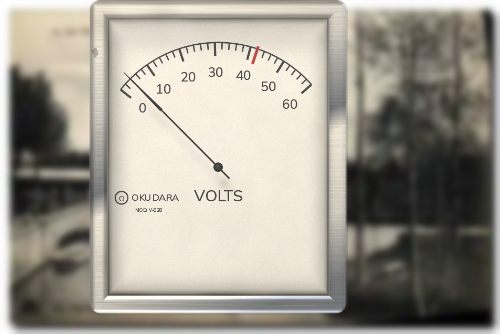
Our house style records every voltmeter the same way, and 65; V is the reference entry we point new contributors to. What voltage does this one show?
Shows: 4; V
